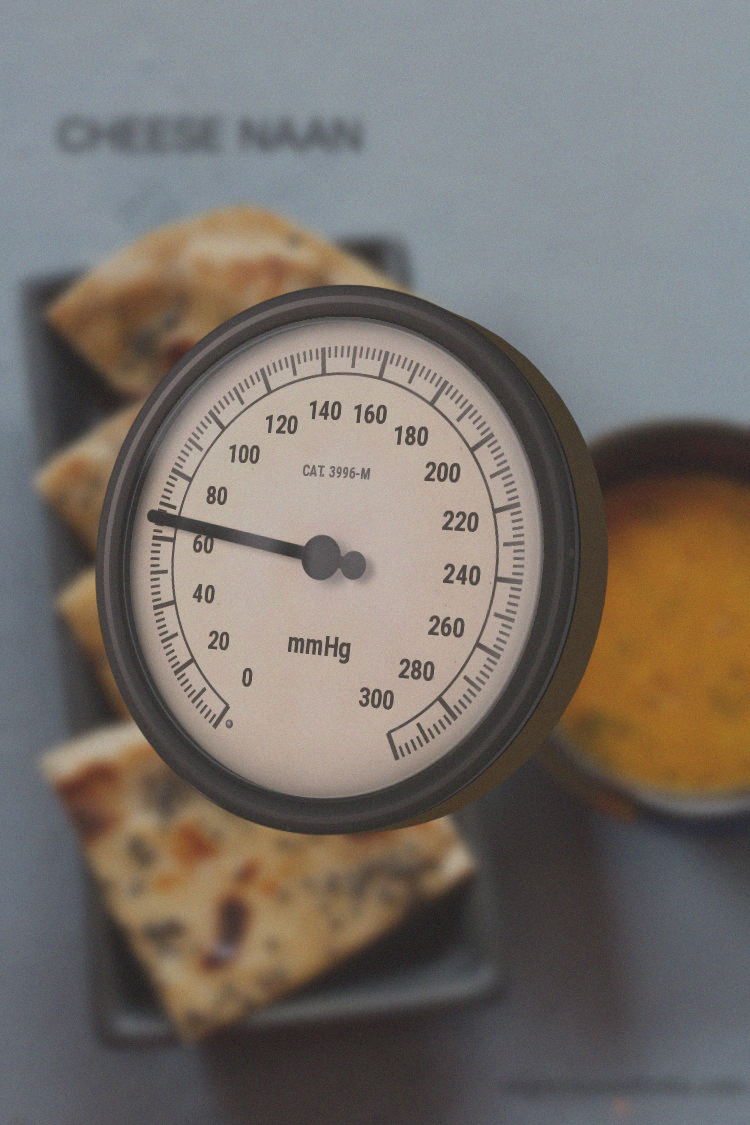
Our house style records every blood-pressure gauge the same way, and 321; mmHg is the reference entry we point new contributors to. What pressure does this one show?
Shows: 66; mmHg
